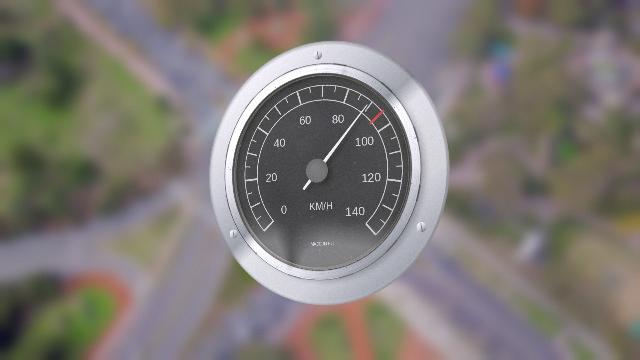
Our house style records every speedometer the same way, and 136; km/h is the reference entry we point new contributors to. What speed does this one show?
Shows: 90; km/h
